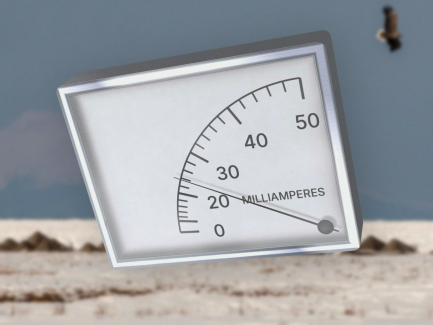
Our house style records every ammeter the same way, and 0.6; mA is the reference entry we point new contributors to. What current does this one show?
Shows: 24; mA
